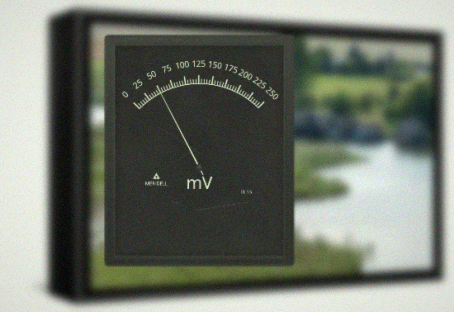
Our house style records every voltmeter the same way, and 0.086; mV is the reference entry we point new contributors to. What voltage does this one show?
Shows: 50; mV
